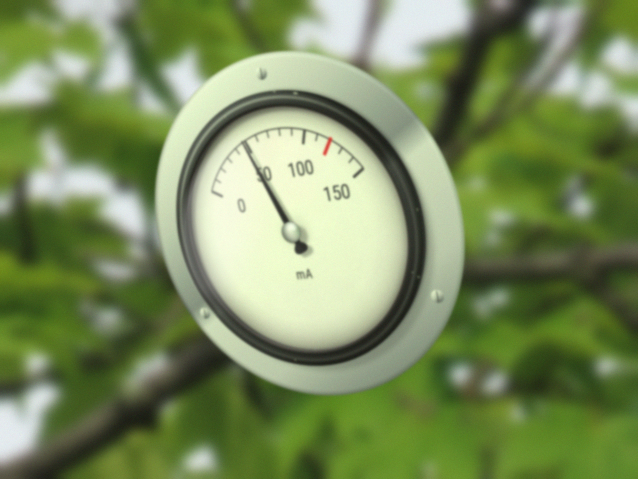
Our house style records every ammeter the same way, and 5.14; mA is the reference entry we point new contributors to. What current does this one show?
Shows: 50; mA
